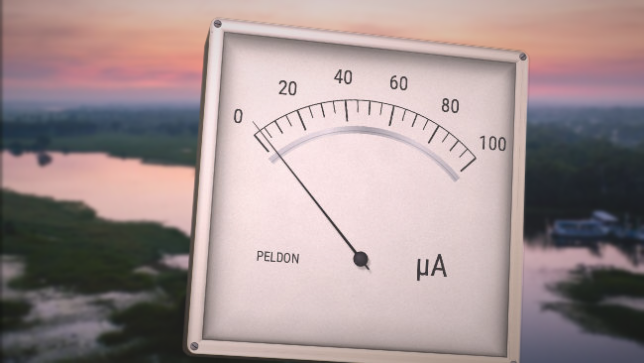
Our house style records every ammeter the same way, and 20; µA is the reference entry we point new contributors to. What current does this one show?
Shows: 2.5; µA
